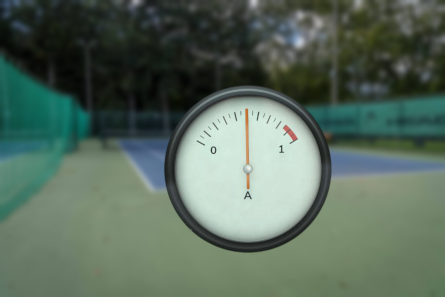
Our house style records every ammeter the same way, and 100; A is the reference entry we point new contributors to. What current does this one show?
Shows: 0.5; A
